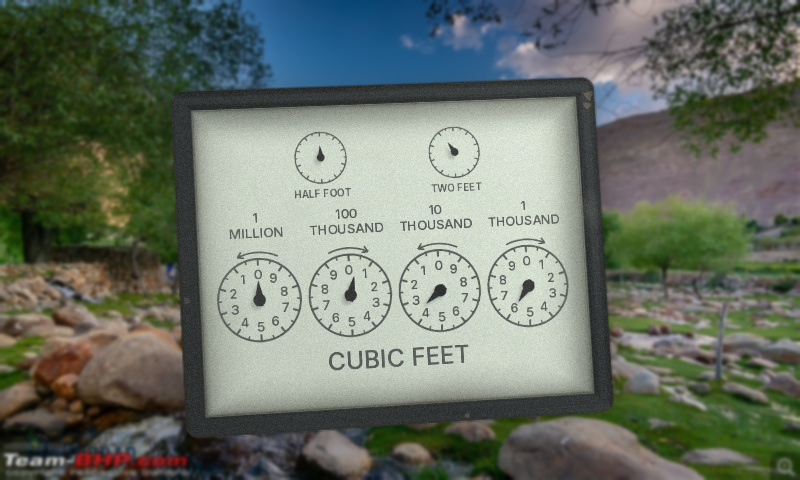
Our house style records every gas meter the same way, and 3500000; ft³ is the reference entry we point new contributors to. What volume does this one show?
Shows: 3600; ft³
